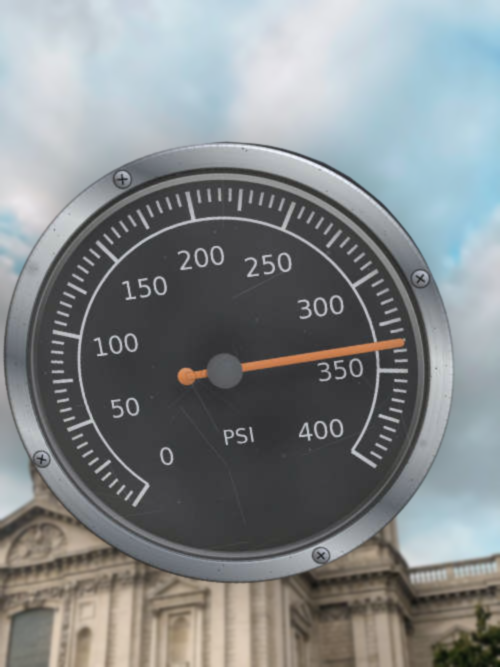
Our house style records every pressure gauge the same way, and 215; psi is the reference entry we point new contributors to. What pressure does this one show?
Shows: 335; psi
